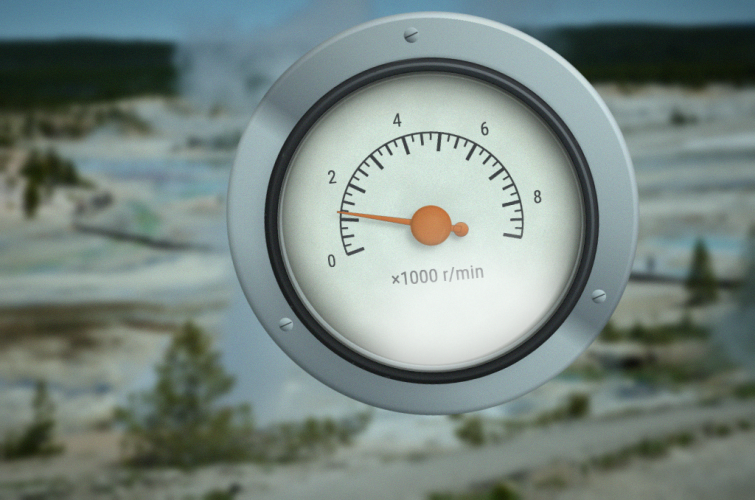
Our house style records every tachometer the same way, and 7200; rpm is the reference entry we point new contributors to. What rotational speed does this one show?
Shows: 1250; rpm
